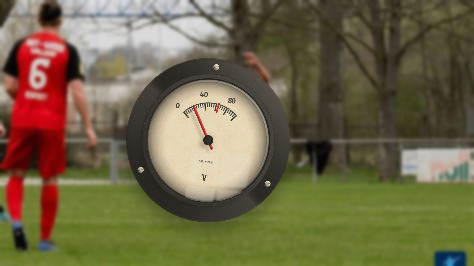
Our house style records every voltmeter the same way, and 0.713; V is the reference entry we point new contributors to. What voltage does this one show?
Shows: 20; V
